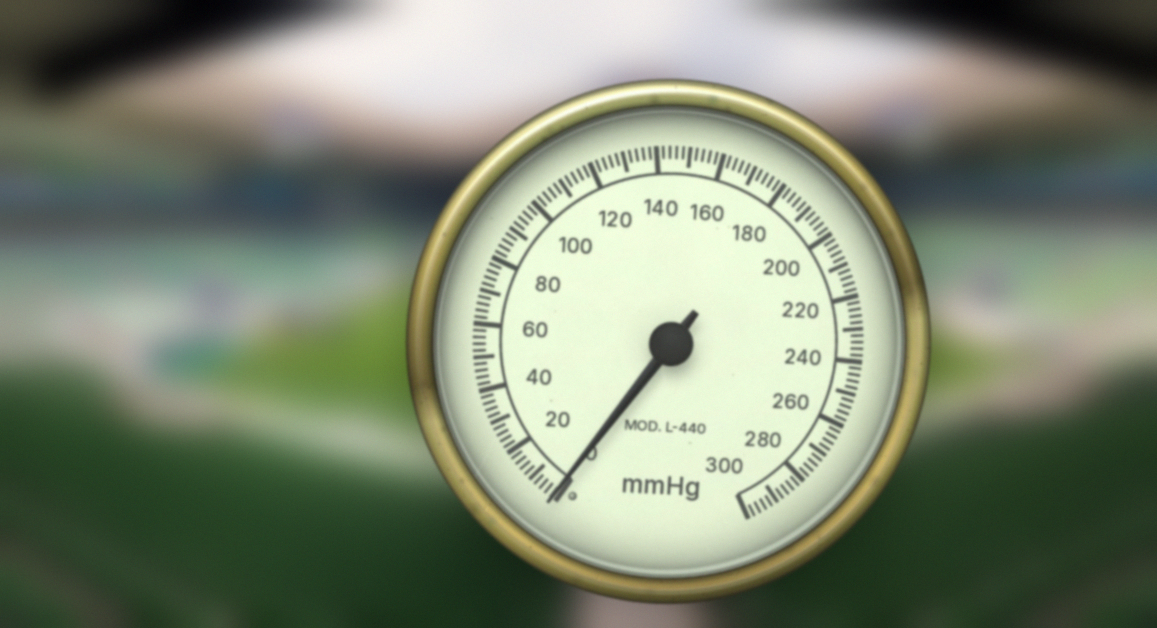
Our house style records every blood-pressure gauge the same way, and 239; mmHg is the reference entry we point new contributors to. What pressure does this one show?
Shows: 2; mmHg
